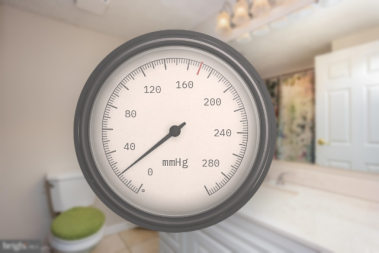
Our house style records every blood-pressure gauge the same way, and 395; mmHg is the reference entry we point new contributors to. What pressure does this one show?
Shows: 20; mmHg
